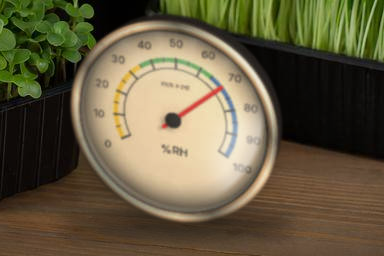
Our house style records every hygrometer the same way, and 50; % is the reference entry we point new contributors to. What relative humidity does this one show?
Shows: 70; %
